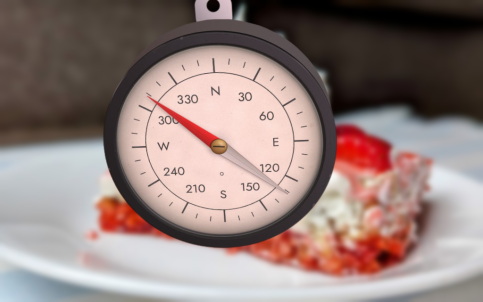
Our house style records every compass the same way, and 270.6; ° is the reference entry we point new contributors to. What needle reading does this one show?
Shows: 310; °
